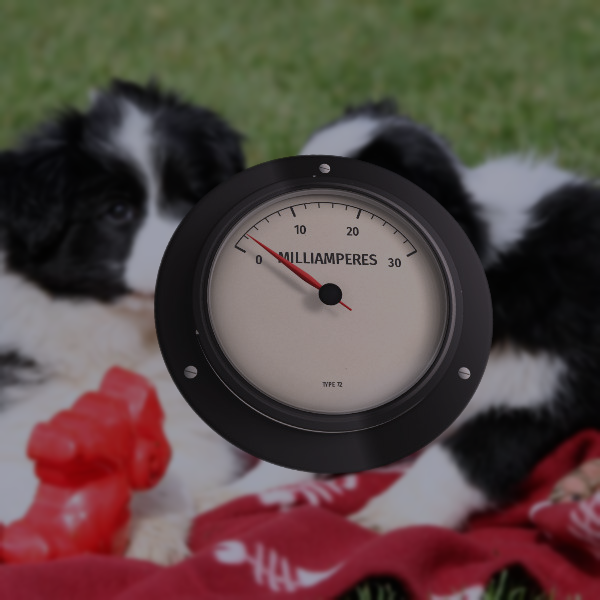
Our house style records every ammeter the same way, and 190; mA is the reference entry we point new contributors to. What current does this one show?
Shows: 2; mA
